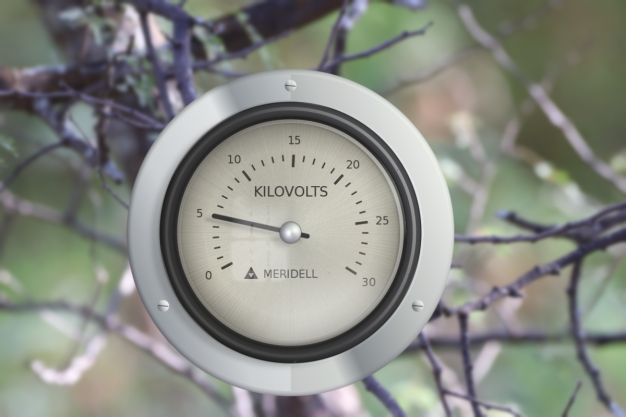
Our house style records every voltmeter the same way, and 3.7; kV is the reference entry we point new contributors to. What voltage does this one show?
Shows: 5; kV
